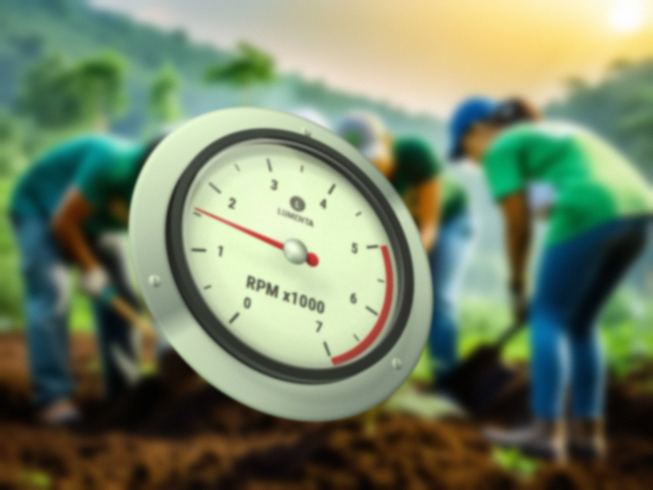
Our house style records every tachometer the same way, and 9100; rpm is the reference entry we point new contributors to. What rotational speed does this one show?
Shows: 1500; rpm
